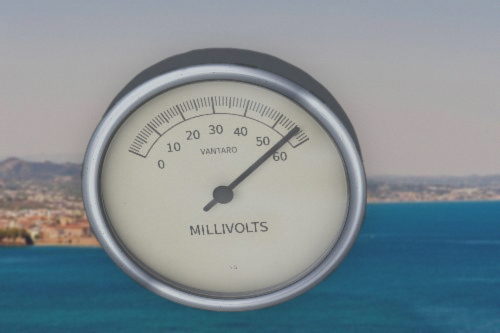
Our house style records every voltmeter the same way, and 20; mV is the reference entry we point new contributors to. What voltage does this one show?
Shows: 55; mV
